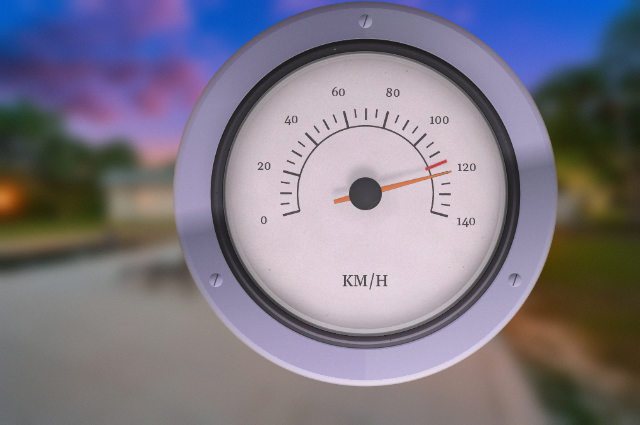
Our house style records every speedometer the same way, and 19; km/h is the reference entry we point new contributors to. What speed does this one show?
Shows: 120; km/h
